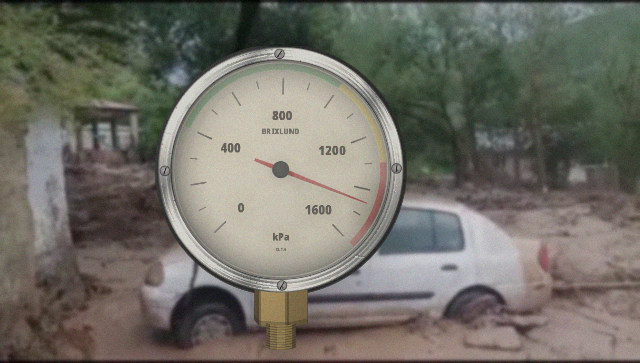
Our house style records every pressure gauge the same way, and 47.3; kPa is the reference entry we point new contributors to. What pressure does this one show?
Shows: 1450; kPa
